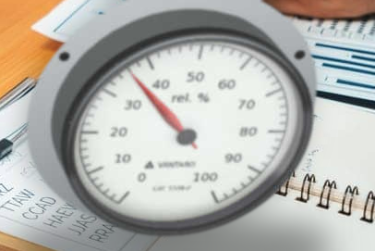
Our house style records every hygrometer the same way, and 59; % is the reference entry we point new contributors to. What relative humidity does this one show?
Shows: 36; %
